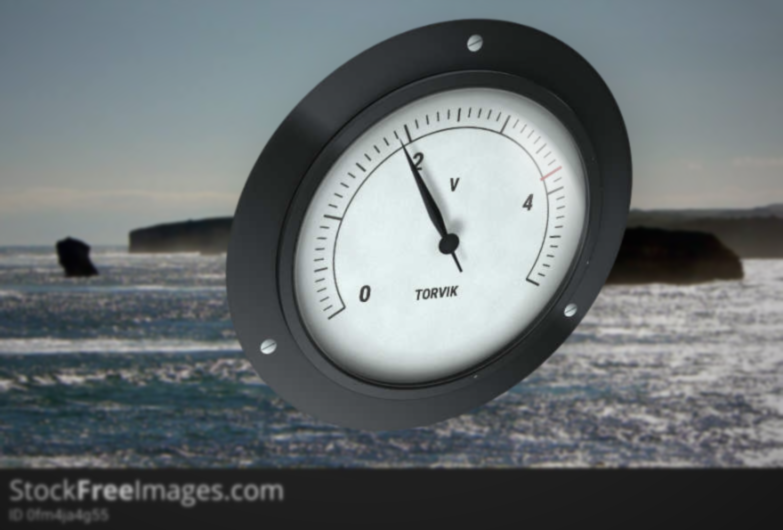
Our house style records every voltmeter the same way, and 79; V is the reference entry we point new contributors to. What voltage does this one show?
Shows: 1.9; V
